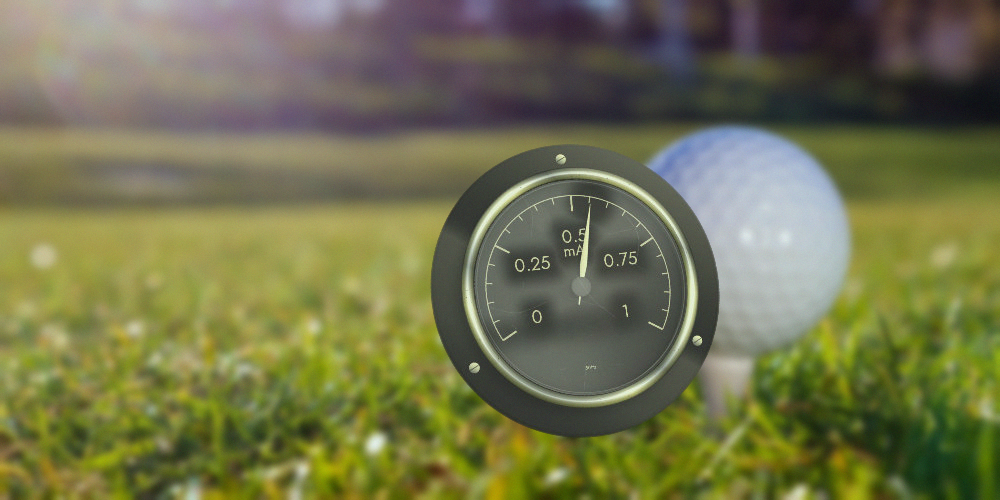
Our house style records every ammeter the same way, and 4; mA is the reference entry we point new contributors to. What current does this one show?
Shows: 0.55; mA
